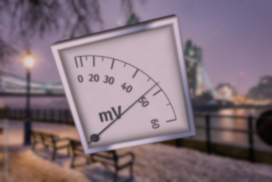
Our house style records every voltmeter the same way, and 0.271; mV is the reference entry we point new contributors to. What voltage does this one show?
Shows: 47.5; mV
